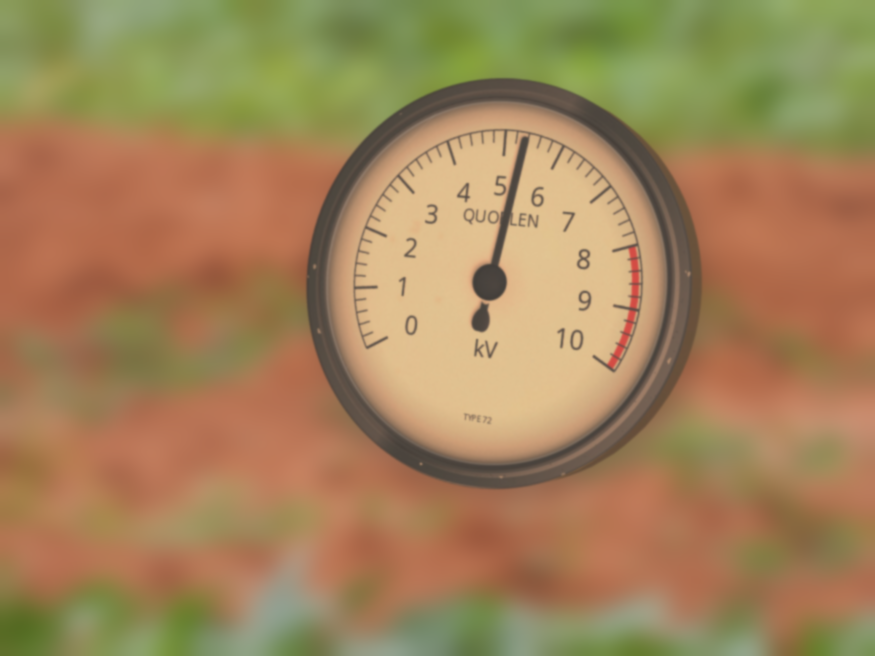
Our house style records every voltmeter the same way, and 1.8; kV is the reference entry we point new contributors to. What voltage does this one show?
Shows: 5.4; kV
